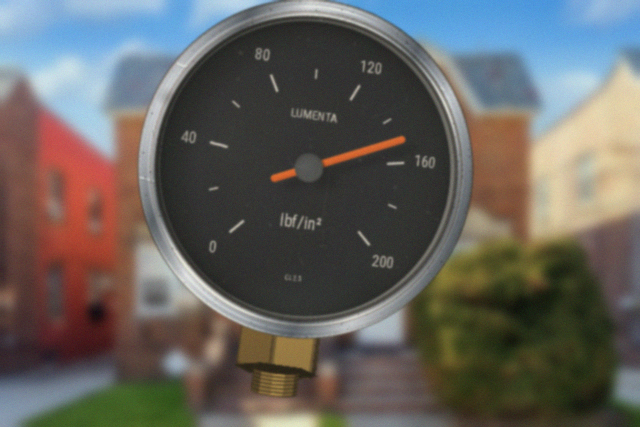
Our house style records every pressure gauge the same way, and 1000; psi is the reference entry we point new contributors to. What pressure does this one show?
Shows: 150; psi
